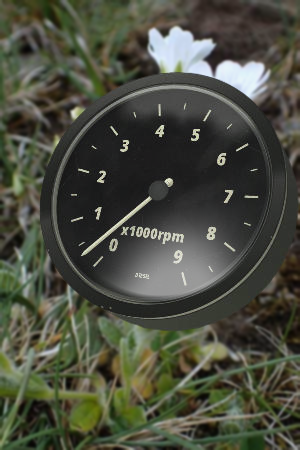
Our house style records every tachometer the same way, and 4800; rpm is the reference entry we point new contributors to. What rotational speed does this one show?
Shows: 250; rpm
